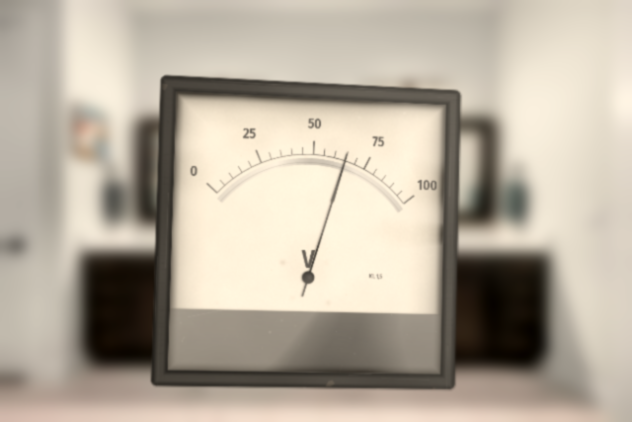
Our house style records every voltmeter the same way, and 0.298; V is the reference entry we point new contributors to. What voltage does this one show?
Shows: 65; V
